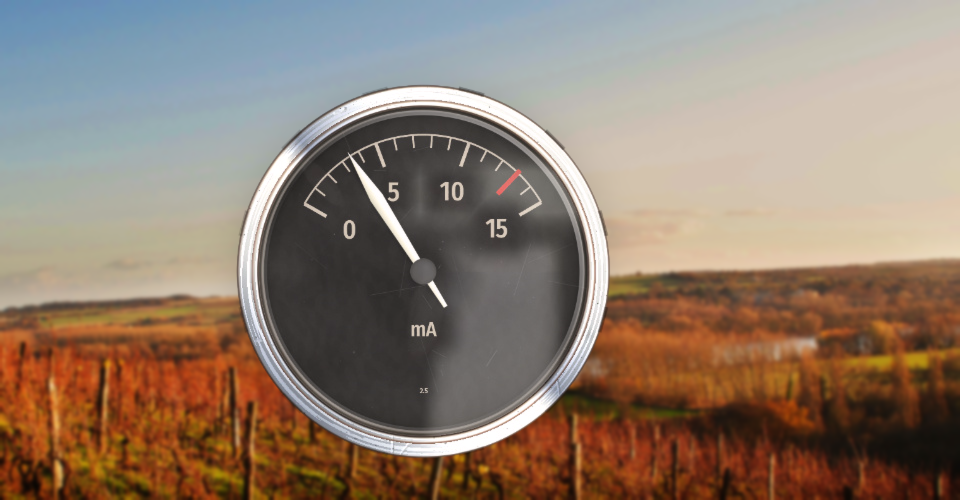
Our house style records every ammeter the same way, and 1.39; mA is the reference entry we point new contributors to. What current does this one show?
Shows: 3.5; mA
